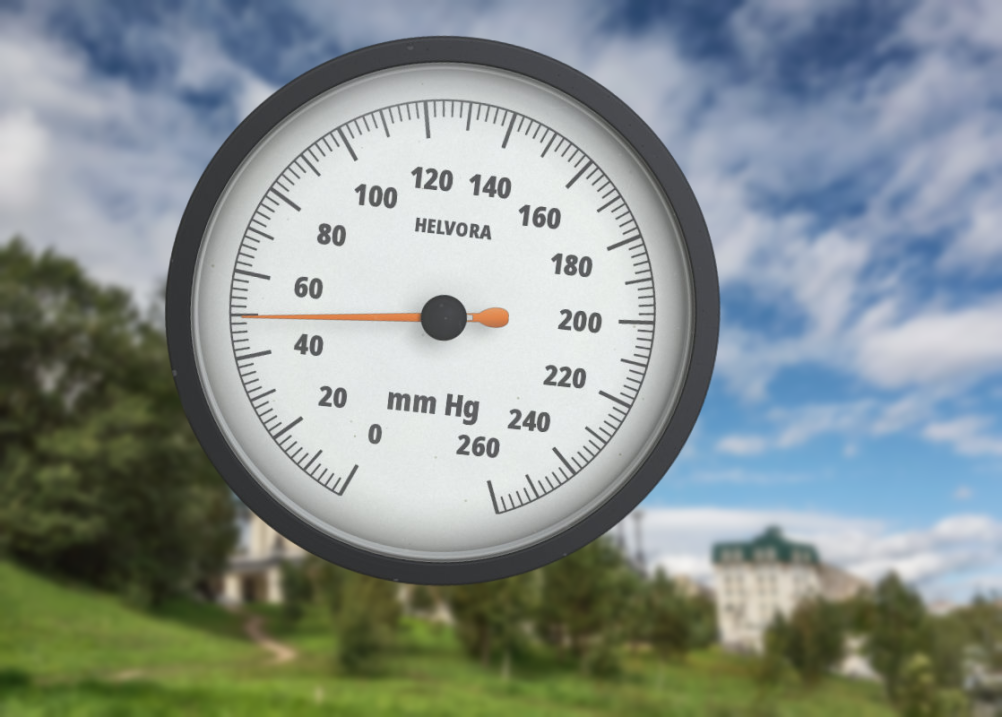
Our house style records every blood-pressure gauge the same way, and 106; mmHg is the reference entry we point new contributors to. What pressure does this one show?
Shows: 50; mmHg
